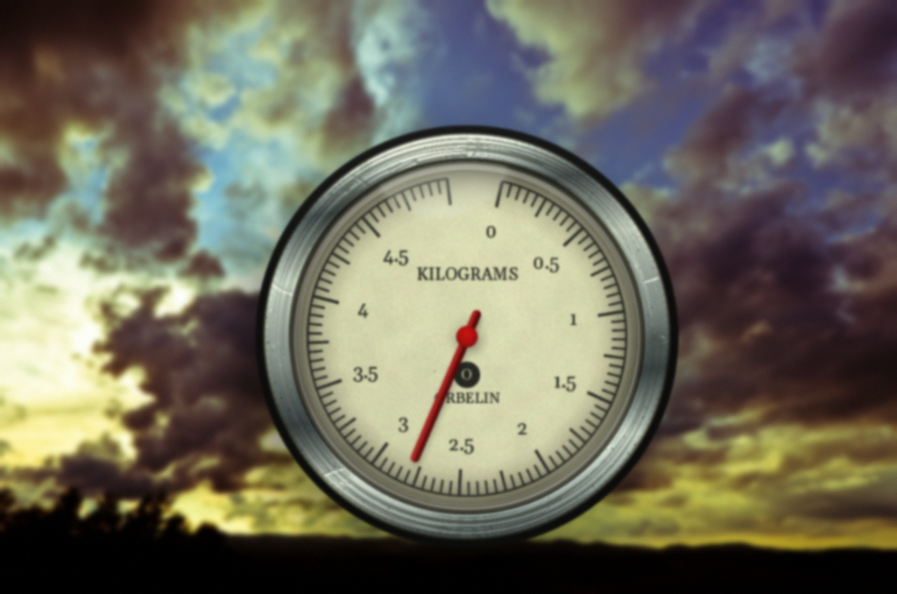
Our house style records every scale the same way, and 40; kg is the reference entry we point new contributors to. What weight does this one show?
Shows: 2.8; kg
